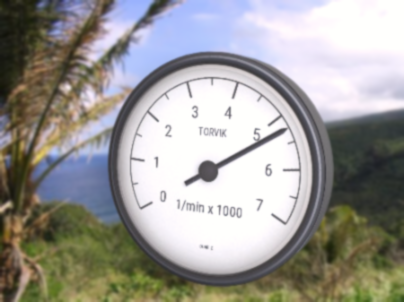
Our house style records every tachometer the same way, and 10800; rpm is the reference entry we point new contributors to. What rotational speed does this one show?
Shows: 5250; rpm
